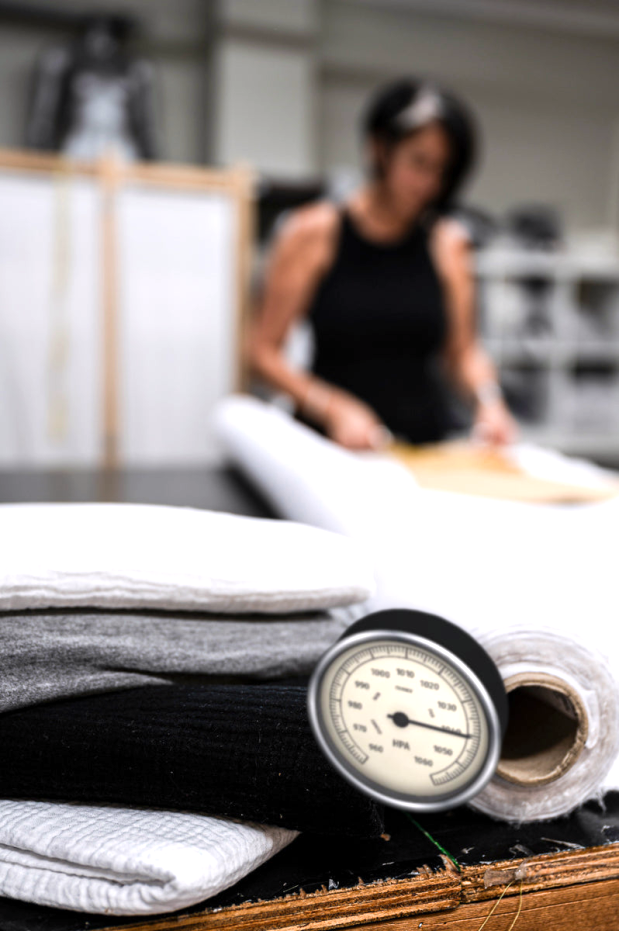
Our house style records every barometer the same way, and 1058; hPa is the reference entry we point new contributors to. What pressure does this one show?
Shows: 1040; hPa
